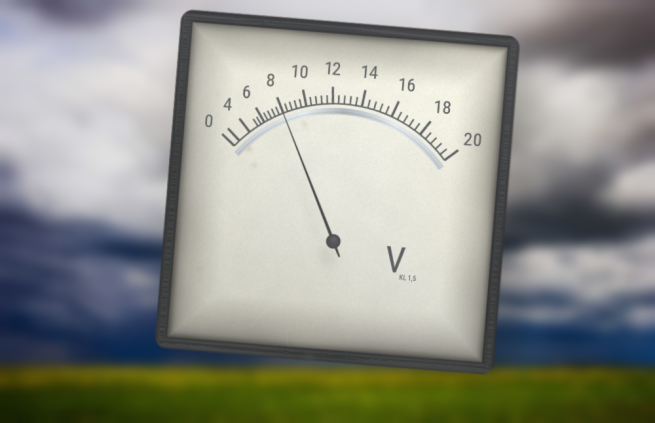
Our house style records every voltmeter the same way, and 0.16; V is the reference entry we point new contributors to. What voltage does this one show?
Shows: 8; V
